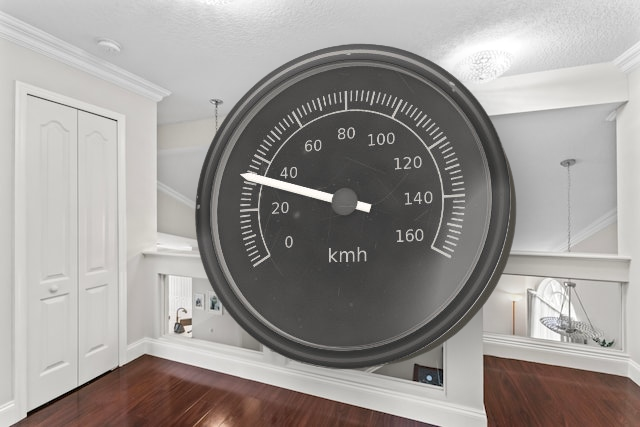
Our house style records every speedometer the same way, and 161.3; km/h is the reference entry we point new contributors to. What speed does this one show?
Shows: 32; km/h
